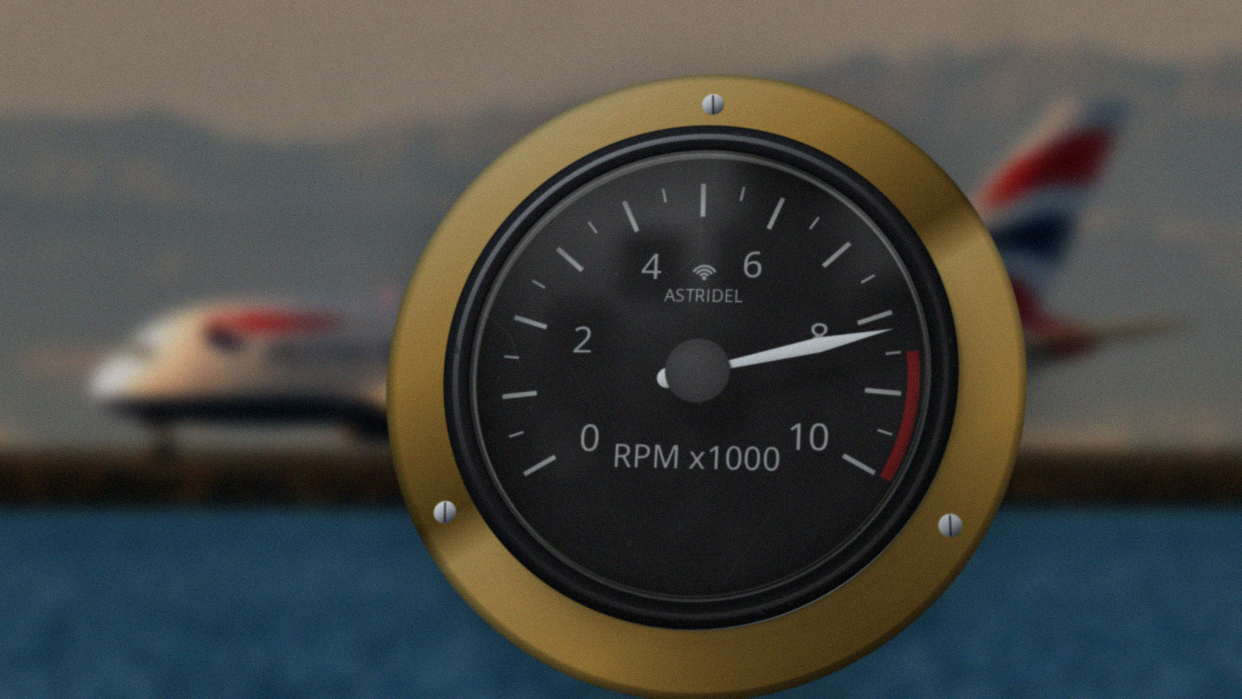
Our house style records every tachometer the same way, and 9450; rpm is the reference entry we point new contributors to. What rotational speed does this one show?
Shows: 8250; rpm
